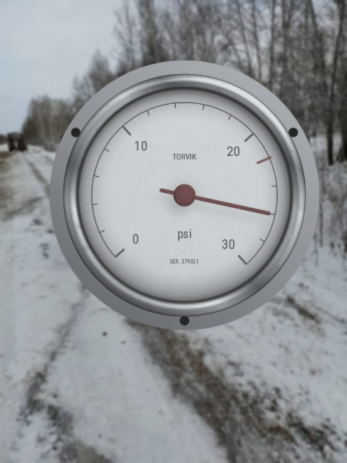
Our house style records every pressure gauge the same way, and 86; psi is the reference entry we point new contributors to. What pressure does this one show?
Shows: 26; psi
